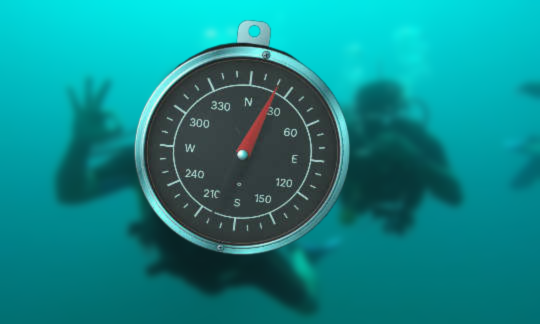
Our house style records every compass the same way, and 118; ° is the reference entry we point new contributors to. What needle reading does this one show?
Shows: 20; °
